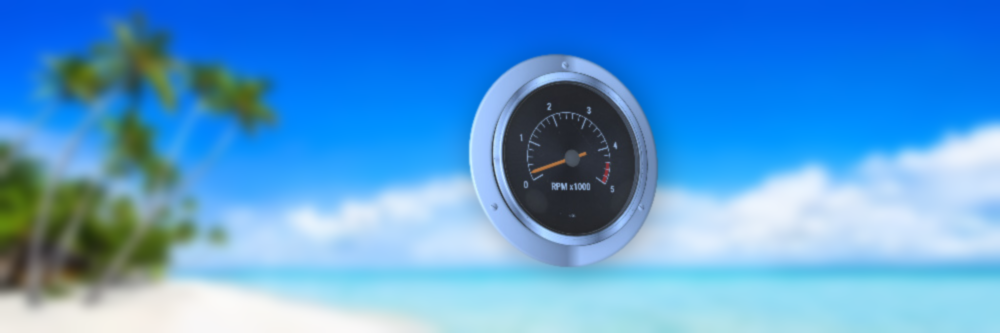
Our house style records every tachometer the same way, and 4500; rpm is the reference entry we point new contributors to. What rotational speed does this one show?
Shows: 200; rpm
